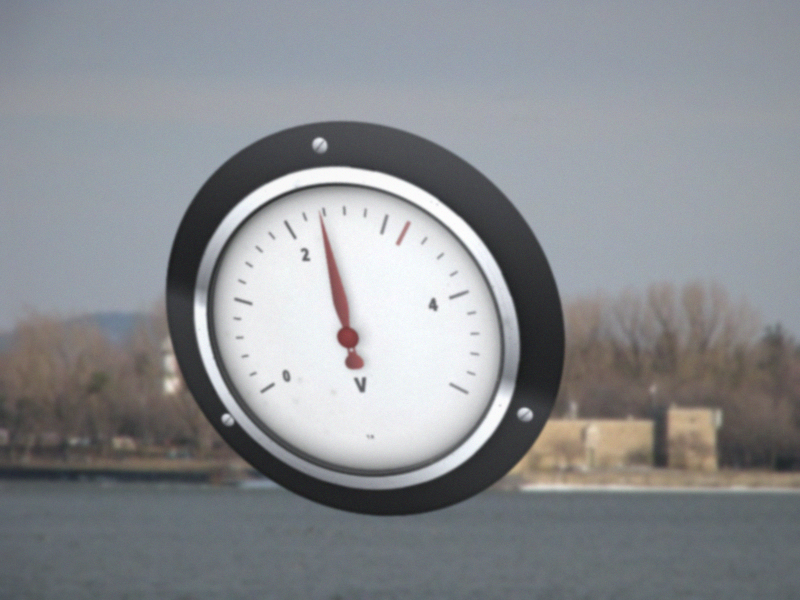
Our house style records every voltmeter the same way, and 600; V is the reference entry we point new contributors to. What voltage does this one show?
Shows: 2.4; V
